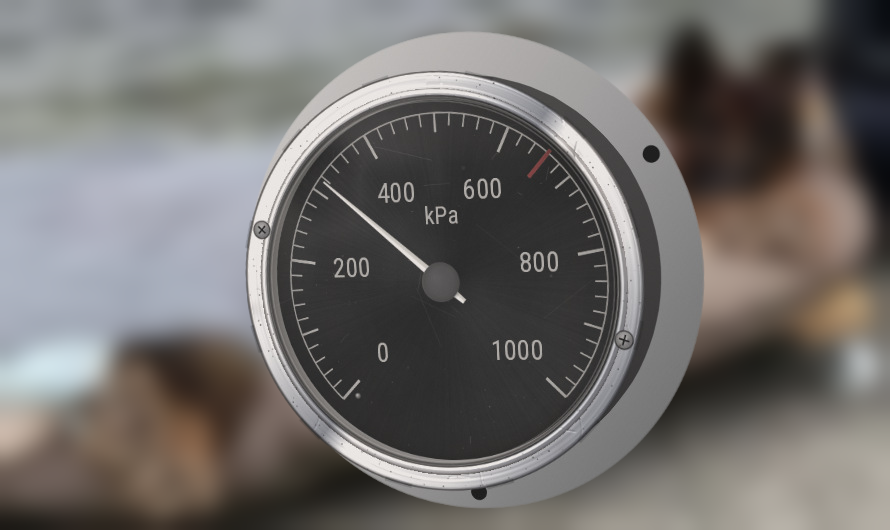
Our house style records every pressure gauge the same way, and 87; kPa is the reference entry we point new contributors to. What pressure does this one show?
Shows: 320; kPa
